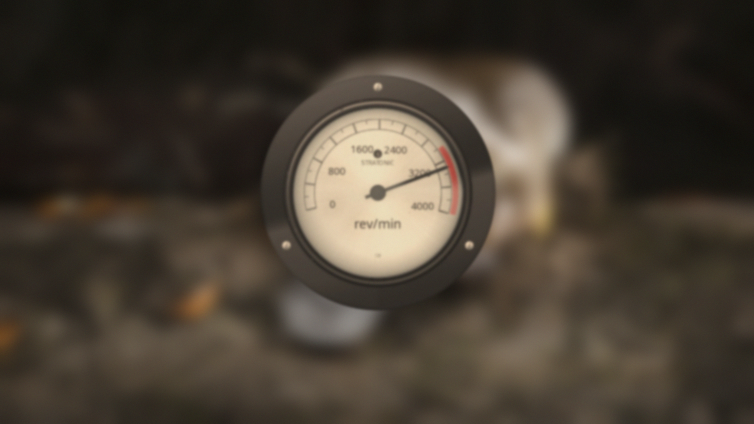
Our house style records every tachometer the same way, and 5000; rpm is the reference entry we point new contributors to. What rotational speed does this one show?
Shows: 3300; rpm
